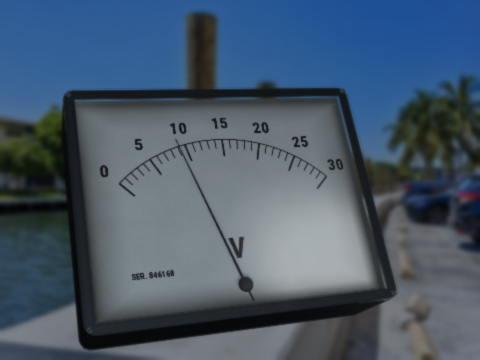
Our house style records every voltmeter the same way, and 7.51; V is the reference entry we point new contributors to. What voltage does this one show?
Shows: 9; V
